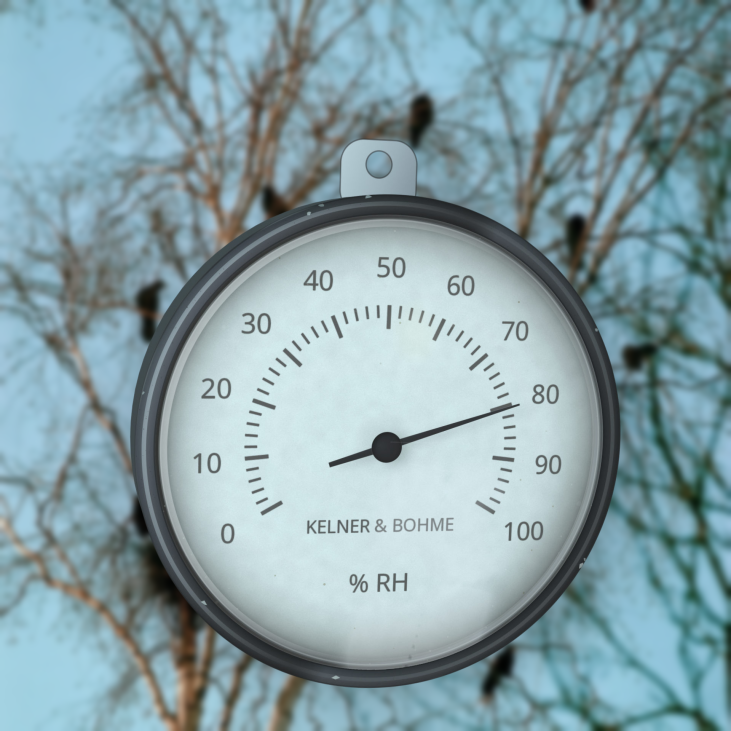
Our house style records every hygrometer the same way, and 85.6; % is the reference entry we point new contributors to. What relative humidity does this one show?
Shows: 80; %
